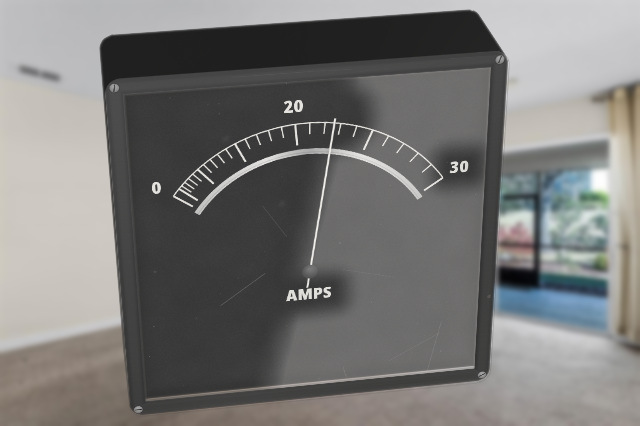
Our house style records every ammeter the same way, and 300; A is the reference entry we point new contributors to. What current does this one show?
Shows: 22.5; A
